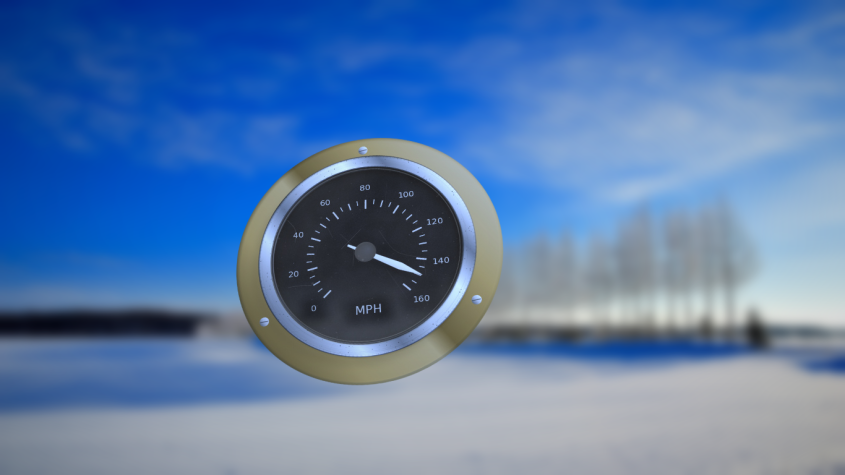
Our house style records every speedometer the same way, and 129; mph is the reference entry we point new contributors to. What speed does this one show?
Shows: 150; mph
